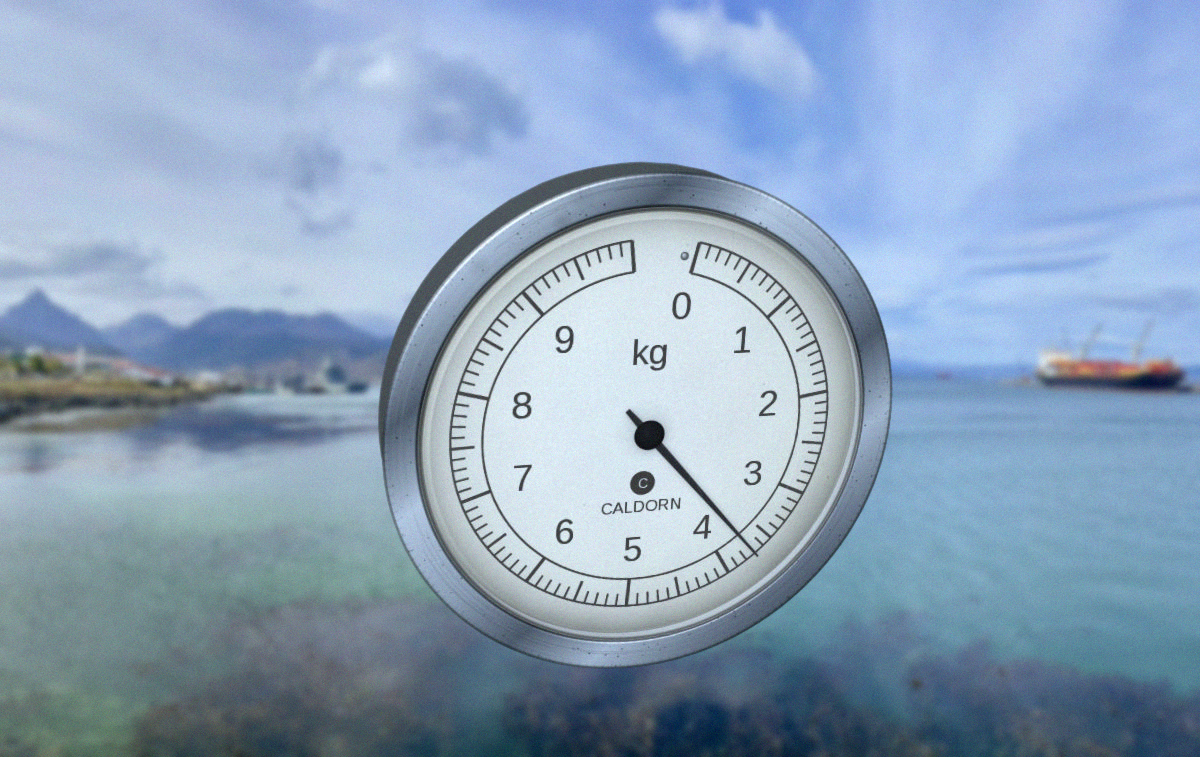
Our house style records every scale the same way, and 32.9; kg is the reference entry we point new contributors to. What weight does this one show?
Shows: 3.7; kg
